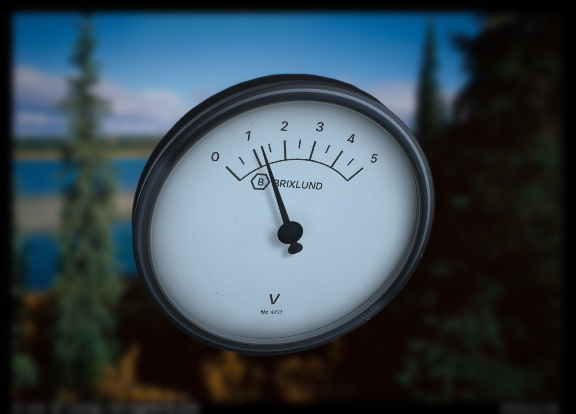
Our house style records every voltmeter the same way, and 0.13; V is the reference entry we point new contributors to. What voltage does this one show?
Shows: 1.25; V
